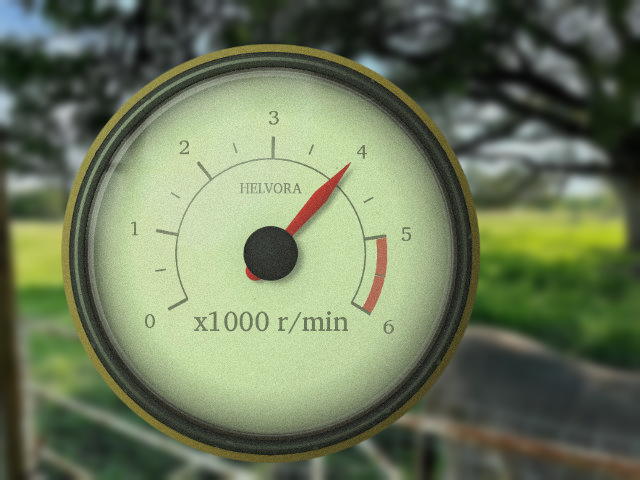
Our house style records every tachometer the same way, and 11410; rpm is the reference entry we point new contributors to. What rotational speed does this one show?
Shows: 4000; rpm
